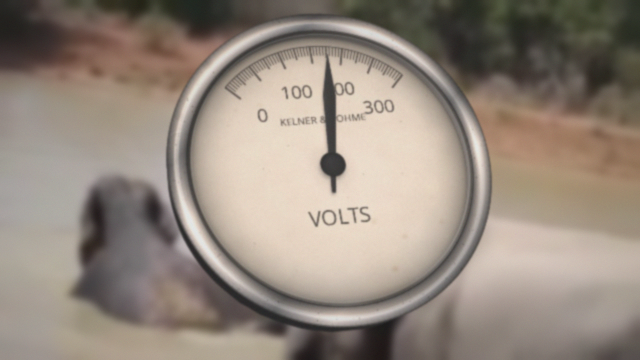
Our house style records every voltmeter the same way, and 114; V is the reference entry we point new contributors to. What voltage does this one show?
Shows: 175; V
